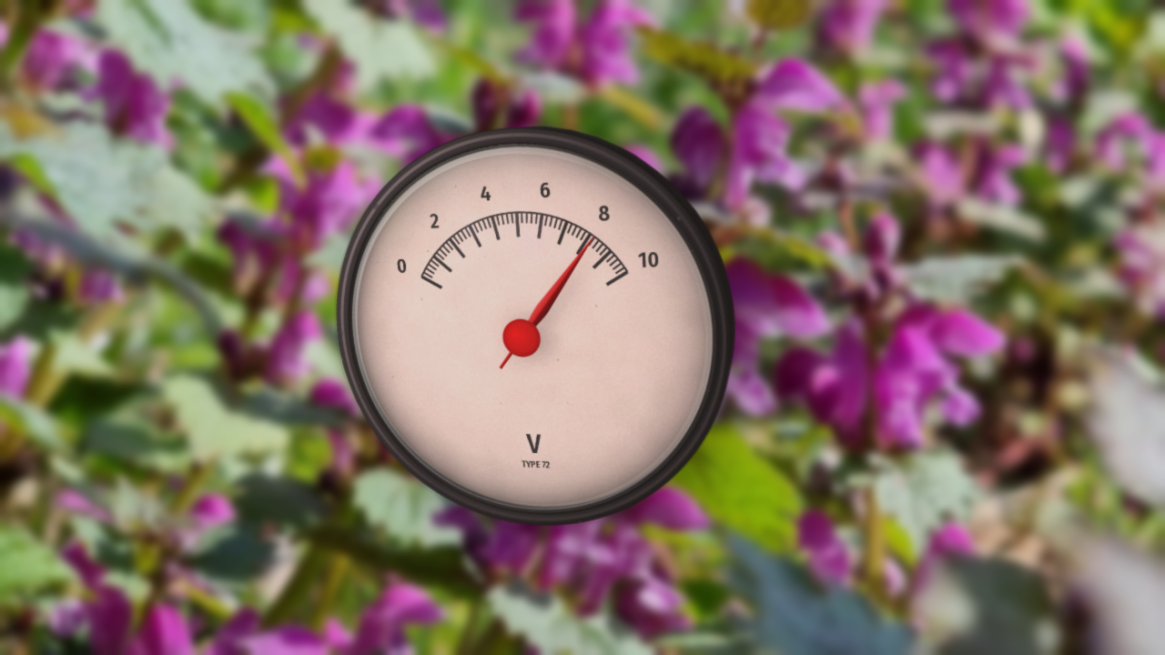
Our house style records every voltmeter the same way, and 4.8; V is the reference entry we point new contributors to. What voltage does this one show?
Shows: 8.2; V
